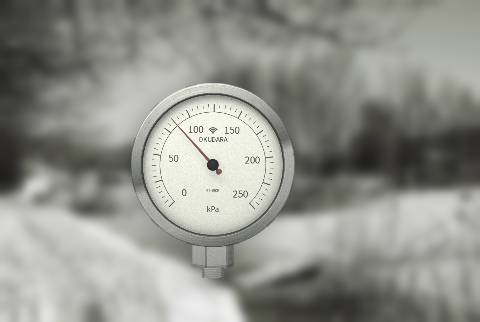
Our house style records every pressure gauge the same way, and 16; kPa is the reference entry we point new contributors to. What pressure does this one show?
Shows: 85; kPa
